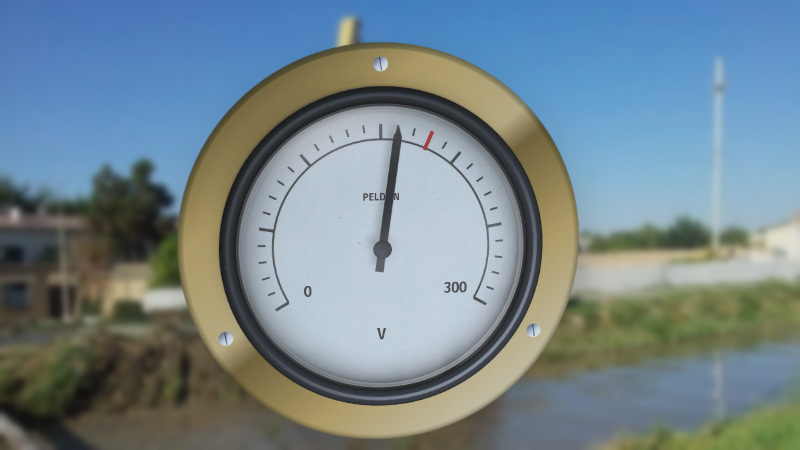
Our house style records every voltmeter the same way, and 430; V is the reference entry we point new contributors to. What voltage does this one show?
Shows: 160; V
